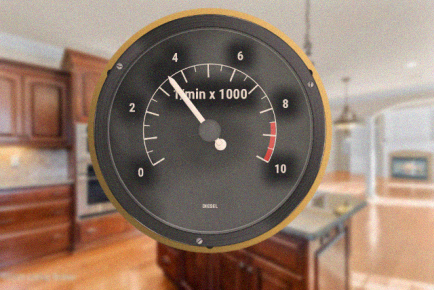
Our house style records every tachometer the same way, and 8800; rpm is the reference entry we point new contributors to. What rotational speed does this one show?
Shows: 3500; rpm
